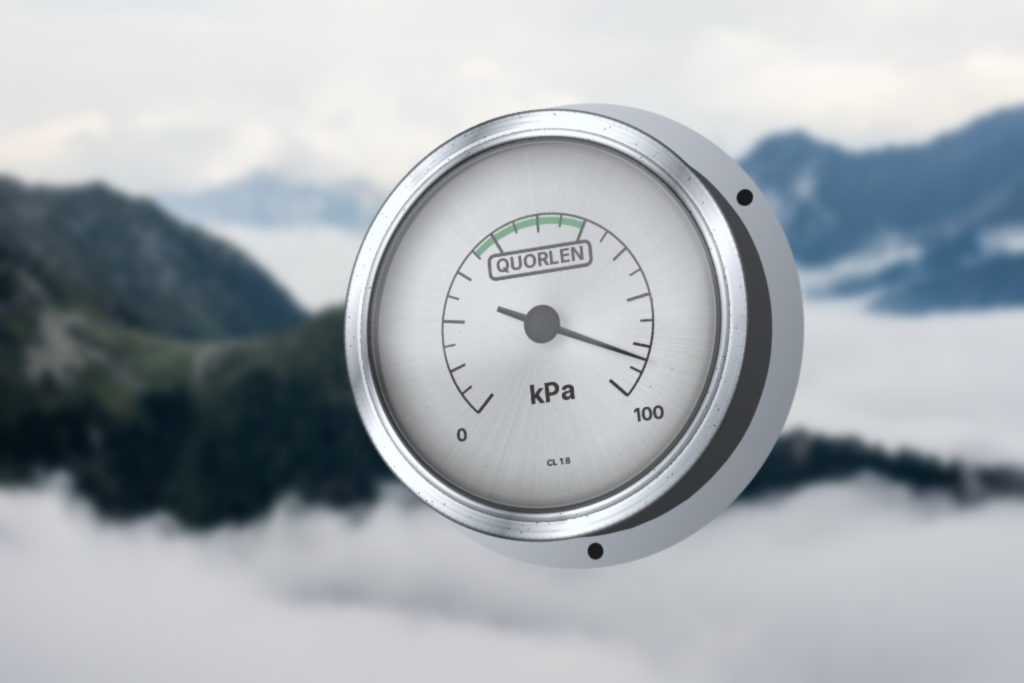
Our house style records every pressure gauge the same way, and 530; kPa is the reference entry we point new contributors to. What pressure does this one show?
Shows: 92.5; kPa
